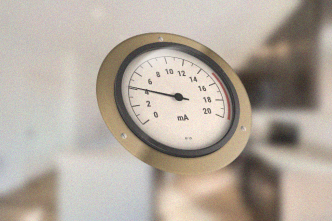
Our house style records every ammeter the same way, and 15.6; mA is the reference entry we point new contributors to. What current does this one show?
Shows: 4; mA
